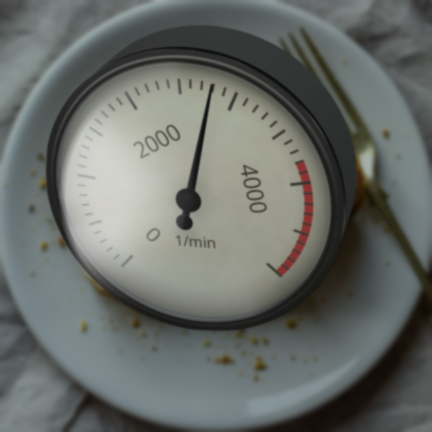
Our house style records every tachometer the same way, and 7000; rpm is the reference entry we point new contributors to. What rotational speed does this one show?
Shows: 2800; rpm
